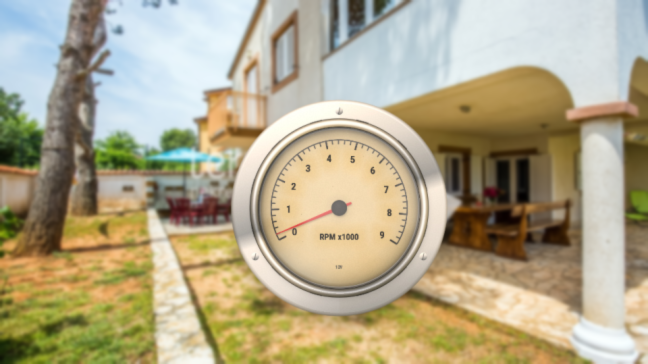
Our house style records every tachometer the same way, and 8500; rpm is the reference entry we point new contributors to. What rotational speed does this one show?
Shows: 200; rpm
